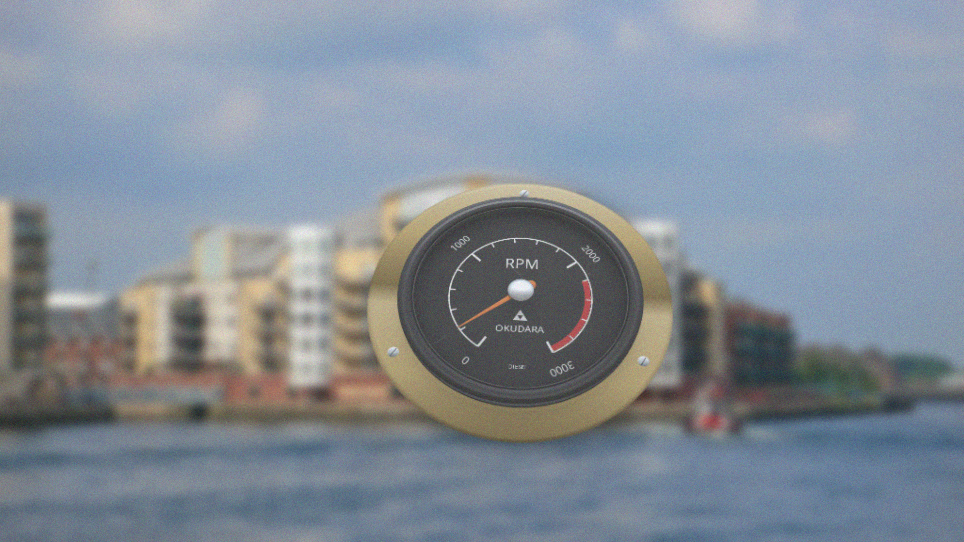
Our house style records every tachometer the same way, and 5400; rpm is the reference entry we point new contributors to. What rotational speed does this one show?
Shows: 200; rpm
